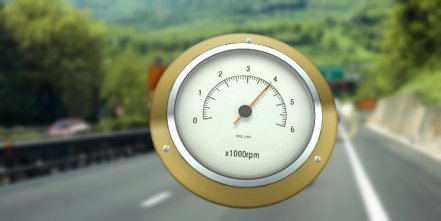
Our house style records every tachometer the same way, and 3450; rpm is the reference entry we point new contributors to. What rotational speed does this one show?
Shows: 4000; rpm
